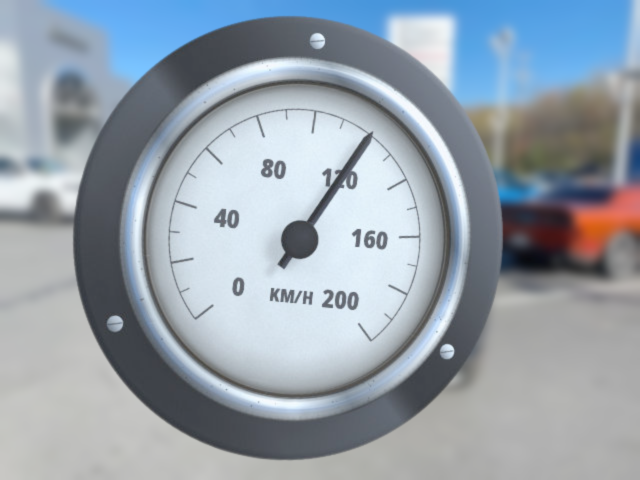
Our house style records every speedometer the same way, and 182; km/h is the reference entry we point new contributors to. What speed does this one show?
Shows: 120; km/h
